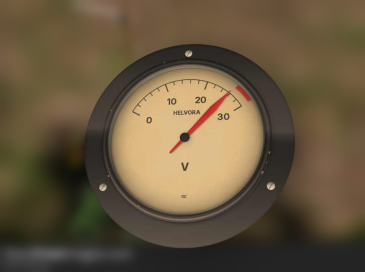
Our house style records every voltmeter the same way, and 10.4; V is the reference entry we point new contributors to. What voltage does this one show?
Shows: 26; V
